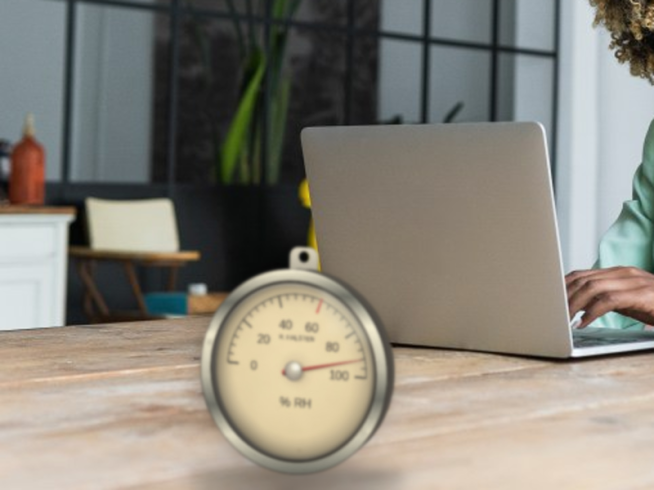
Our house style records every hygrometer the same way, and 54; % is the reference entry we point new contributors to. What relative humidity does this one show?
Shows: 92; %
